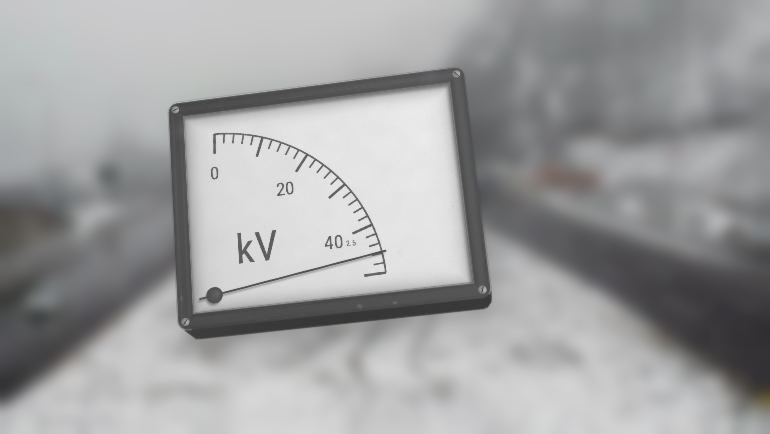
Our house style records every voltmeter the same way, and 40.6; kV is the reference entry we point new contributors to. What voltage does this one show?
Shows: 46; kV
